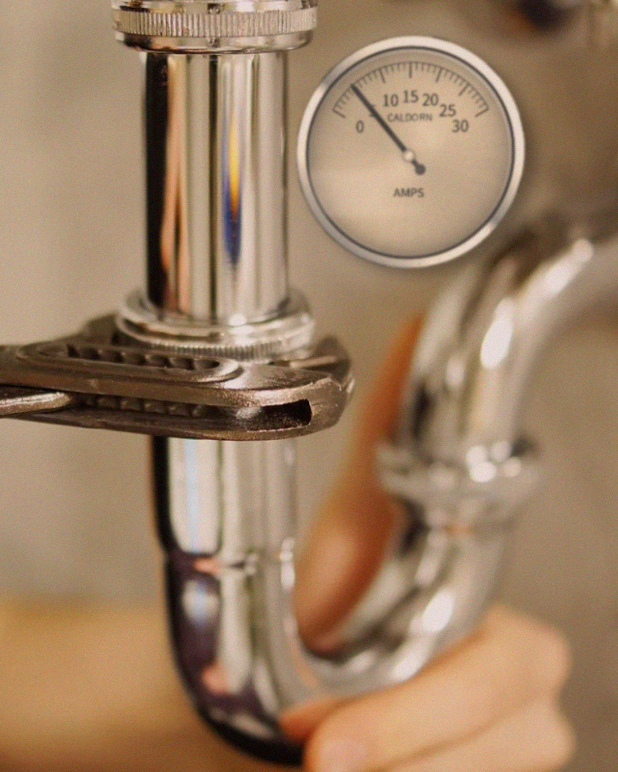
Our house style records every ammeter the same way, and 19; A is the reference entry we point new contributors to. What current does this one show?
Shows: 5; A
